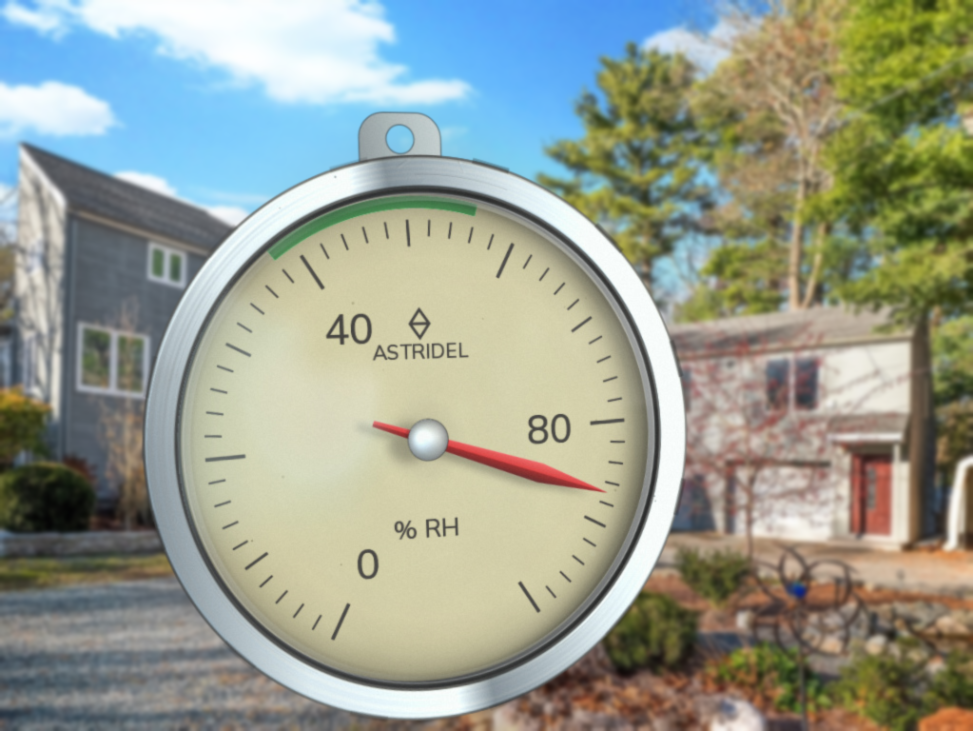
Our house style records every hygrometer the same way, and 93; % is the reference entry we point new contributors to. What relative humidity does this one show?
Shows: 87; %
